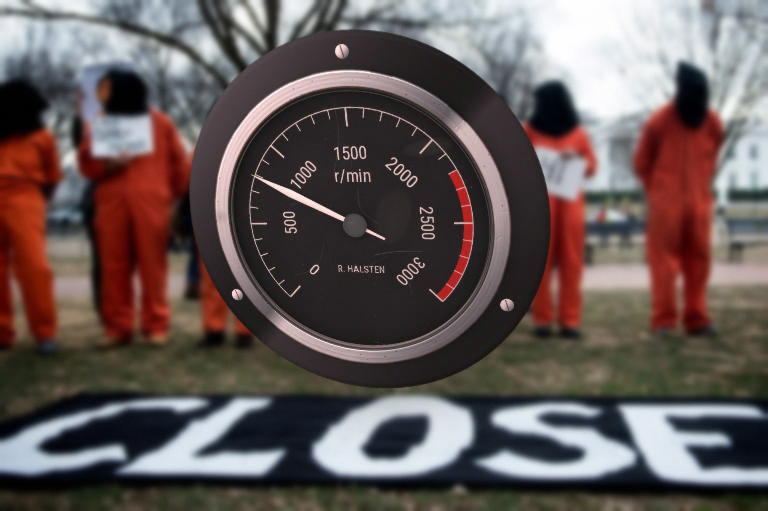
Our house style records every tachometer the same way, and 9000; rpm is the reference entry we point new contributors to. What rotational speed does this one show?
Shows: 800; rpm
